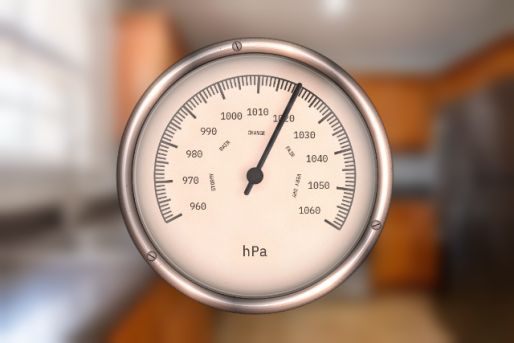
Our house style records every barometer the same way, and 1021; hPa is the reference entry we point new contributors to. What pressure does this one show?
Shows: 1020; hPa
